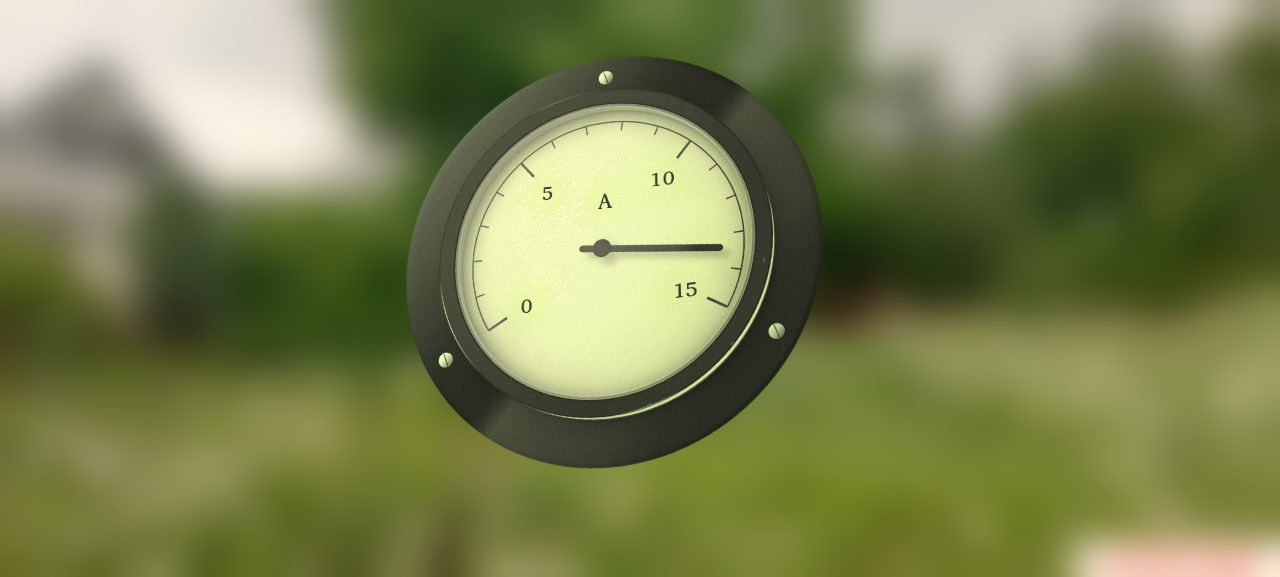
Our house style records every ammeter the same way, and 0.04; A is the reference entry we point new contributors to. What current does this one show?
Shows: 13.5; A
